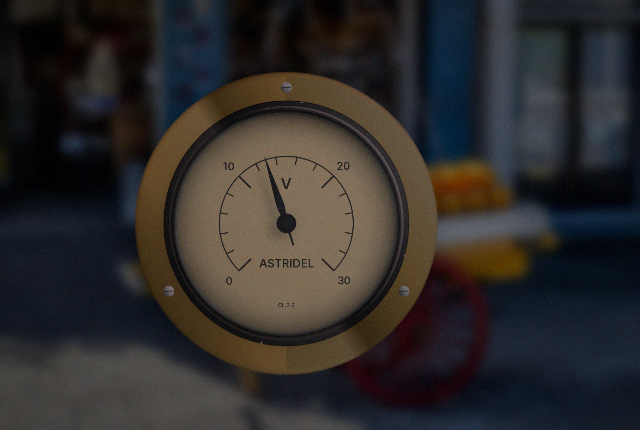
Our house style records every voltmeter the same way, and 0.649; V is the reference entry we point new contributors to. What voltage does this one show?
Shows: 13; V
